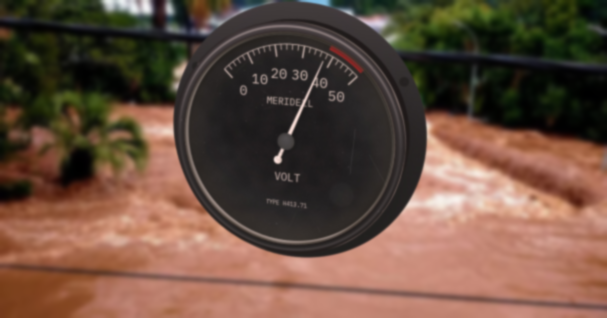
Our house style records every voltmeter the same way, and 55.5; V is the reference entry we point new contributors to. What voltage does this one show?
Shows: 38; V
